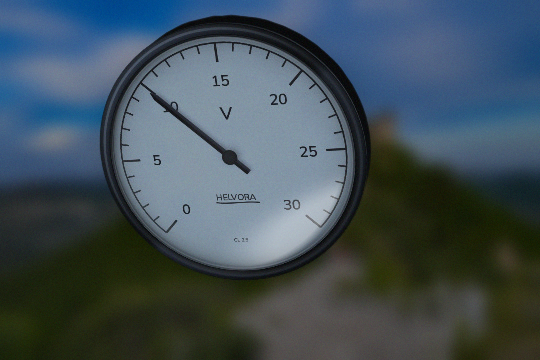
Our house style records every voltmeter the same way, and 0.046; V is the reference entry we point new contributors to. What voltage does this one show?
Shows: 10; V
